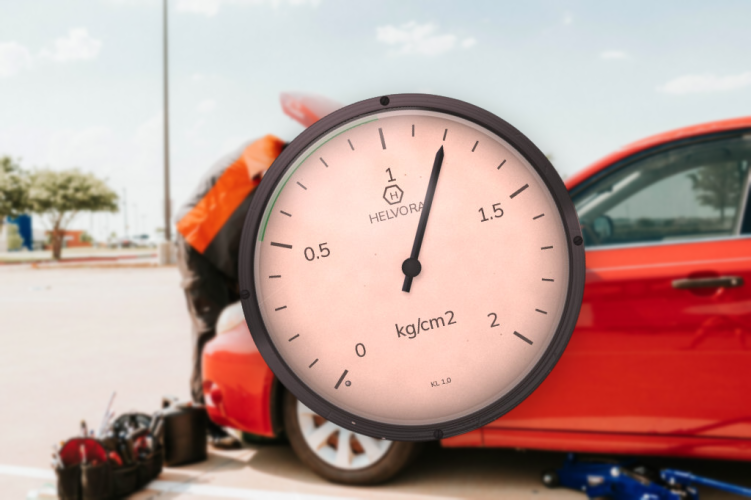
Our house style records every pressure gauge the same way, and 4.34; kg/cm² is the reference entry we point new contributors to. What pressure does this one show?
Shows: 1.2; kg/cm²
